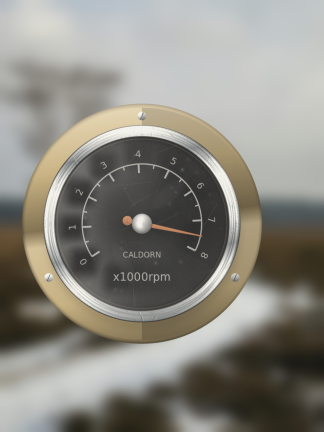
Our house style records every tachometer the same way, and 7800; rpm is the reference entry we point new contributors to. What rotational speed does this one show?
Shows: 7500; rpm
